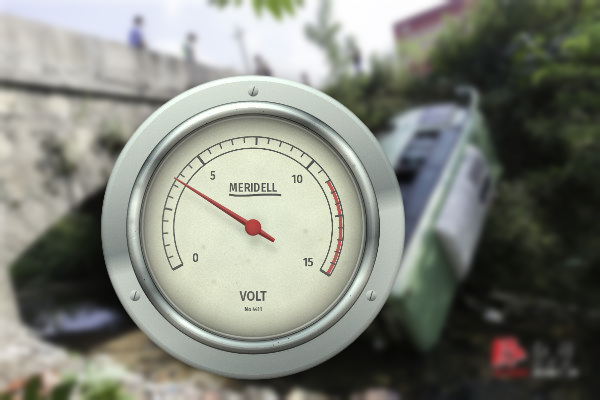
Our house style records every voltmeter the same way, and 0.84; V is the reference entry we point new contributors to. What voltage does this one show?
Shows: 3.75; V
